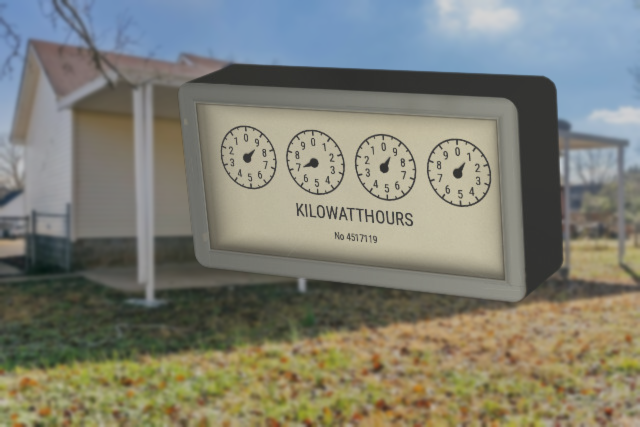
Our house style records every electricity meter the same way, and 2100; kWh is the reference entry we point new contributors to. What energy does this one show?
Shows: 8691; kWh
